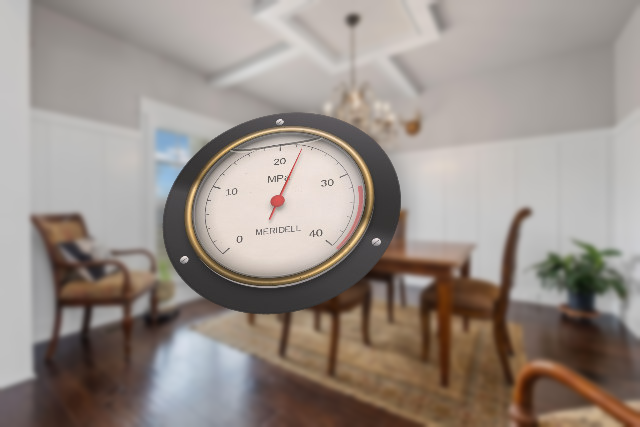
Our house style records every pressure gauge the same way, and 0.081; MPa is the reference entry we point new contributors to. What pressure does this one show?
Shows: 23; MPa
